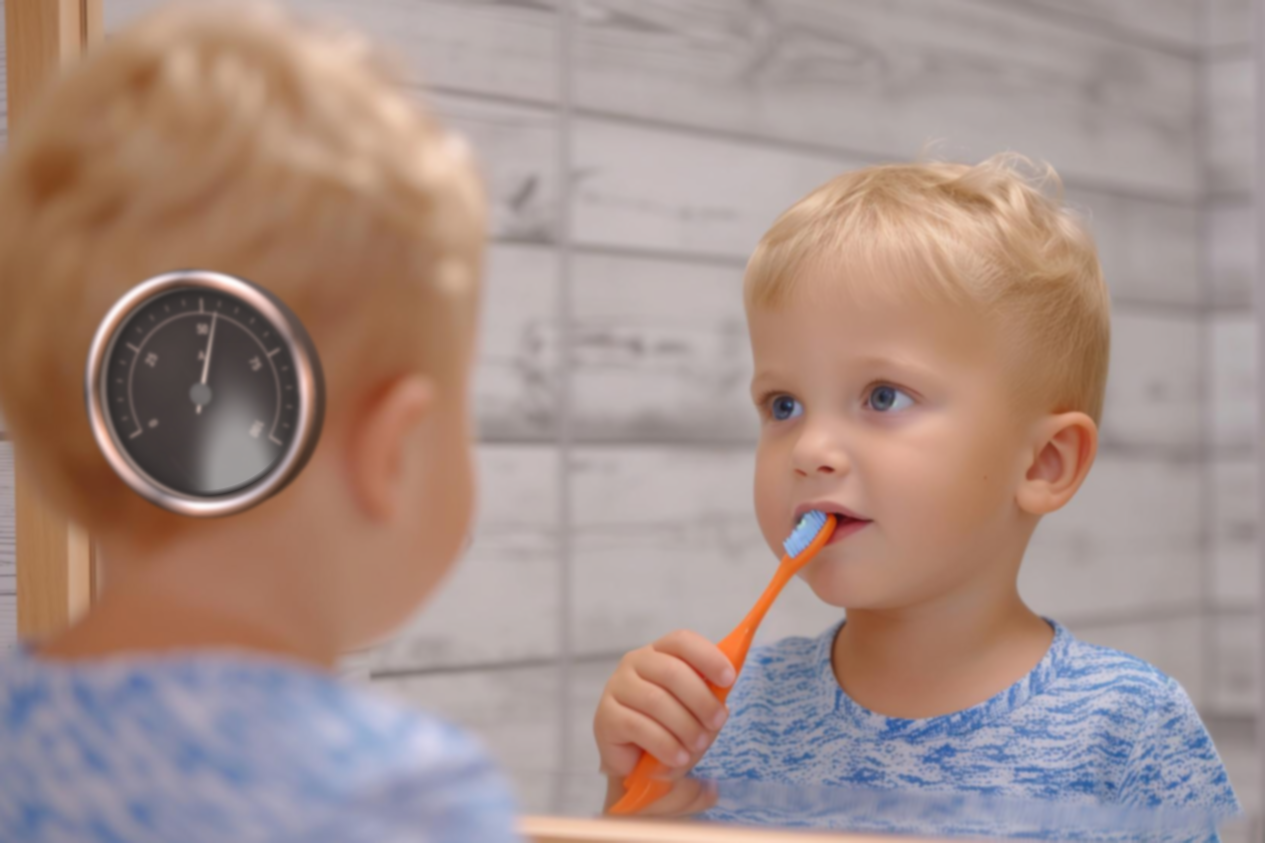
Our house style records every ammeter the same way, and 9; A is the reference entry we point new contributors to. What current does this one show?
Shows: 55; A
